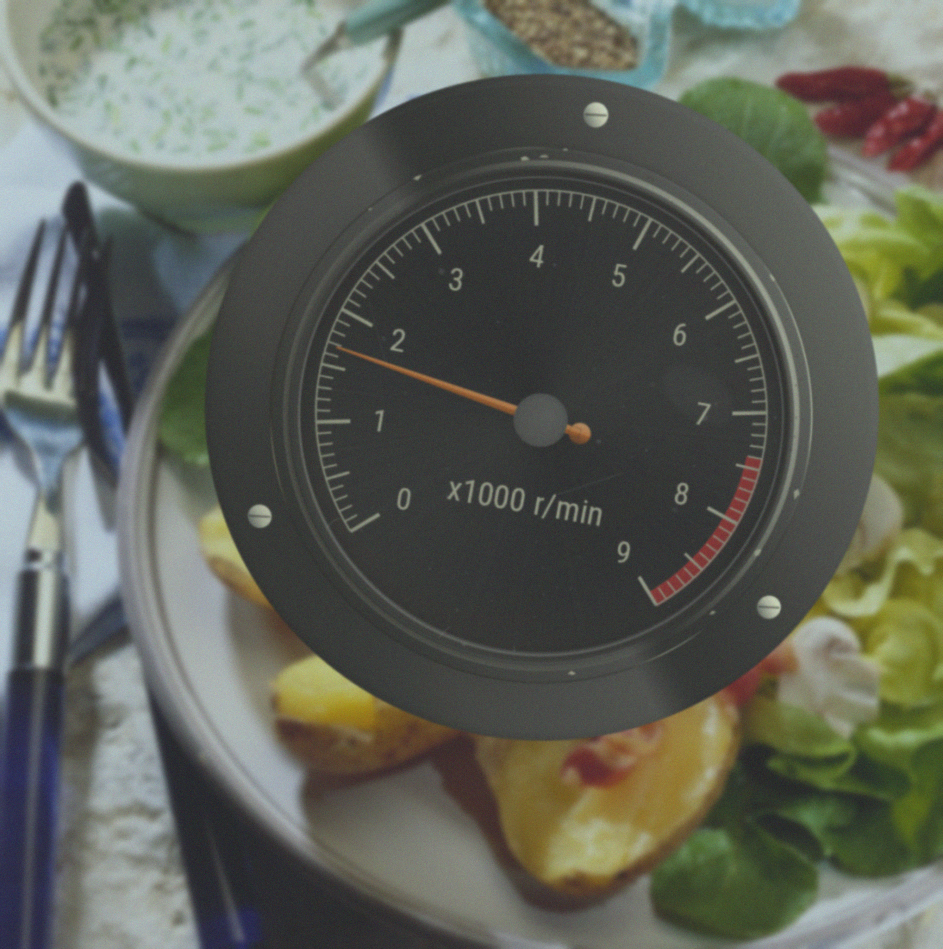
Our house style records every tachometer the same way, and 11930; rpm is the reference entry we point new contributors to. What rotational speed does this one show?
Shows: 1700; rpm
